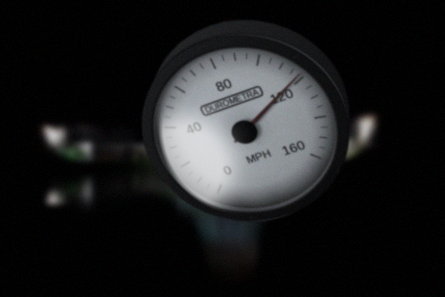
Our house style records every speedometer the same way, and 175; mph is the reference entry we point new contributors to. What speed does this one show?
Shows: 117.5; mph
